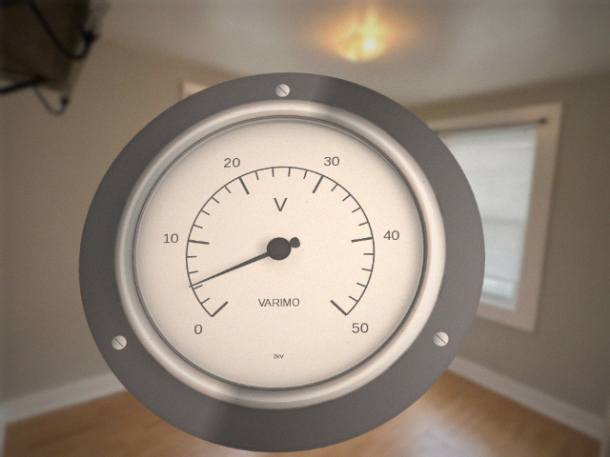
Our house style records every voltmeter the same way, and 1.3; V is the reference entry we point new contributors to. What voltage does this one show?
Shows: 4; V
